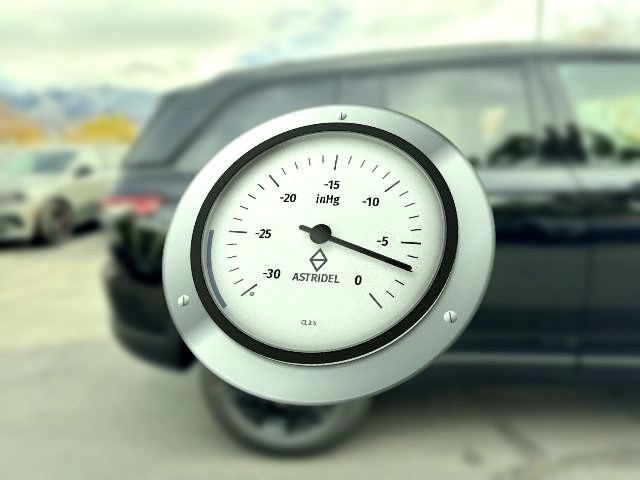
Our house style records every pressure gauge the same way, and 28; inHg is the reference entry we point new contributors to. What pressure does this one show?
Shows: -3; inHg
